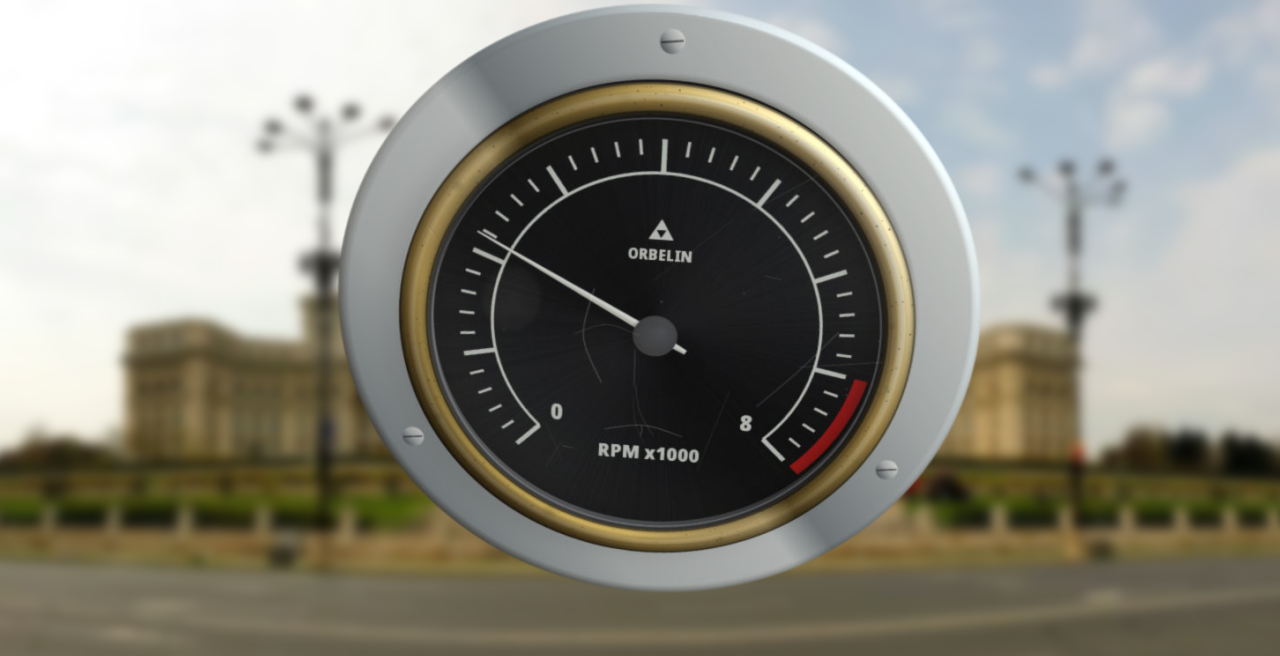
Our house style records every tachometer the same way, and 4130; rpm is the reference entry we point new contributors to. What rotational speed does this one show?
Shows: 2200; rpm
